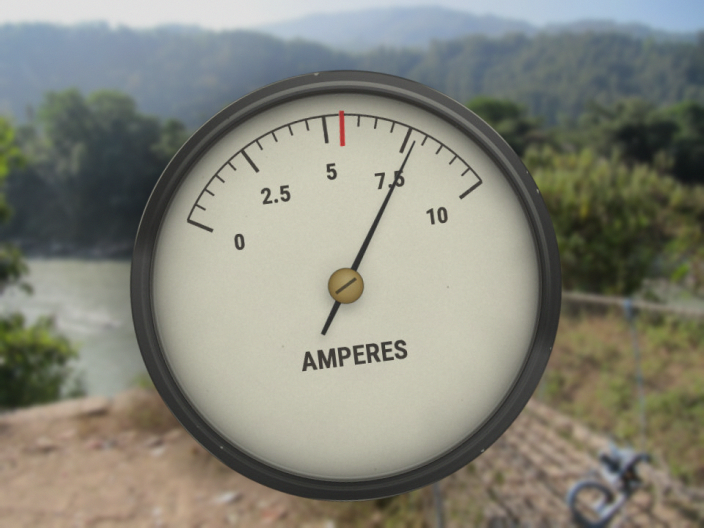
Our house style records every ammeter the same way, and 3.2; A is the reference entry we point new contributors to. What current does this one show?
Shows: 7.75; A
